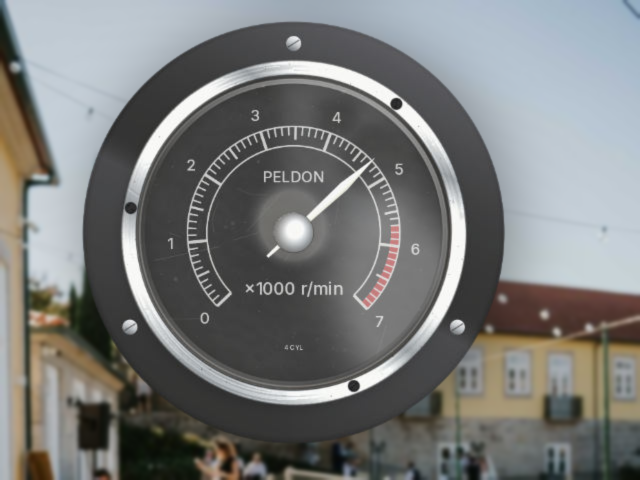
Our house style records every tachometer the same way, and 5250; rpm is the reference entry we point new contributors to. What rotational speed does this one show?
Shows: 4700; rpm
